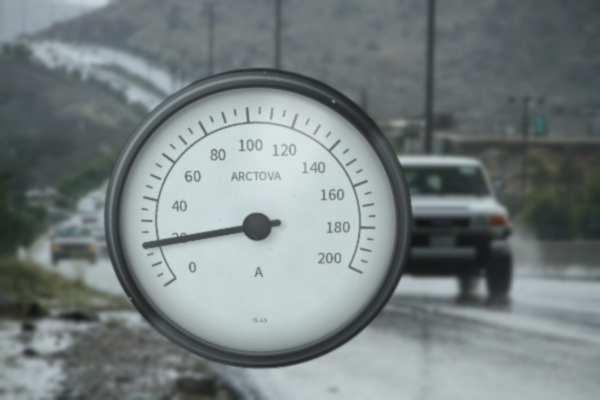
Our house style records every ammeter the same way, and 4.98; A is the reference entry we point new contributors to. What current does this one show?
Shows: 20; A
